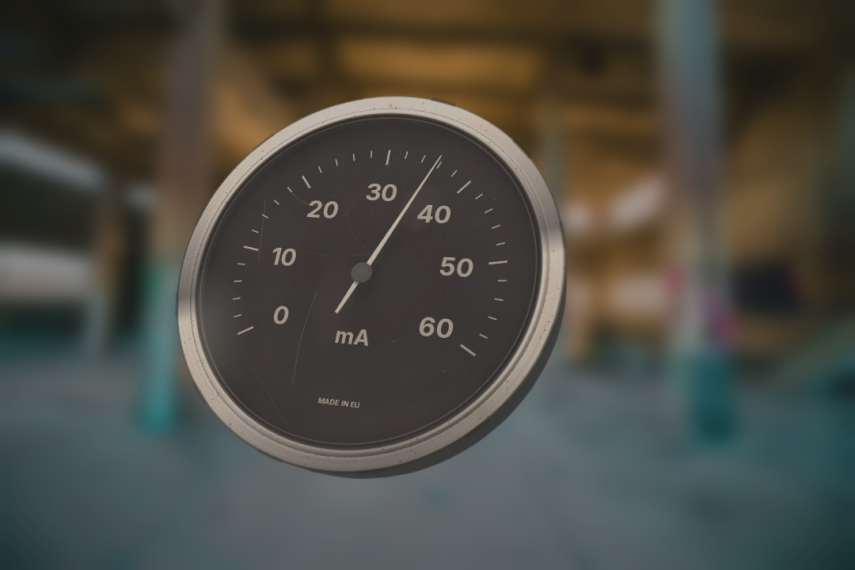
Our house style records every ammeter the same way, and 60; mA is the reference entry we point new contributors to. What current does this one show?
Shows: 36; mA
